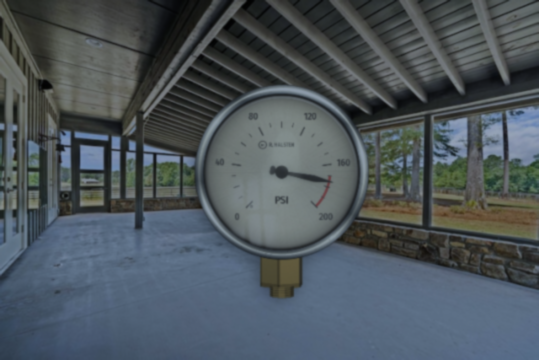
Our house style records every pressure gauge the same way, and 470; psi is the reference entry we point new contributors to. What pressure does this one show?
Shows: 175; psi
